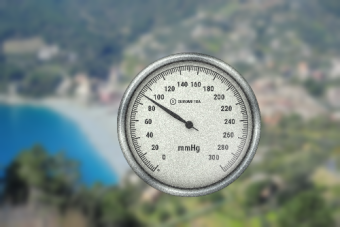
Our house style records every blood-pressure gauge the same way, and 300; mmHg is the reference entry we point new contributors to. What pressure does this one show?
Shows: 90; mmHg
